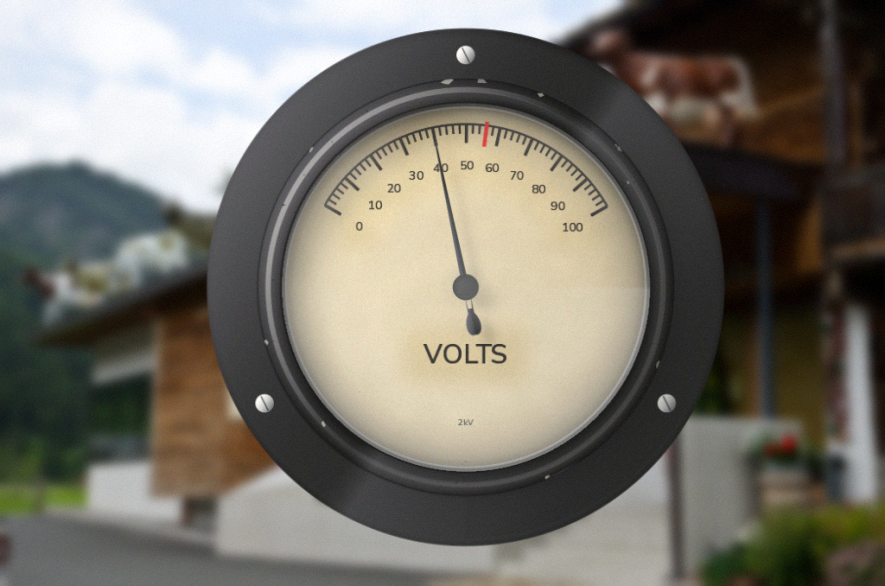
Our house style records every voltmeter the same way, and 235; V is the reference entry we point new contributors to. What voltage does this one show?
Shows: 40; V
